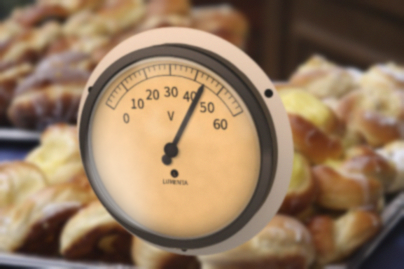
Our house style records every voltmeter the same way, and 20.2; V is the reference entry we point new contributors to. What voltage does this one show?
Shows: 44; V
